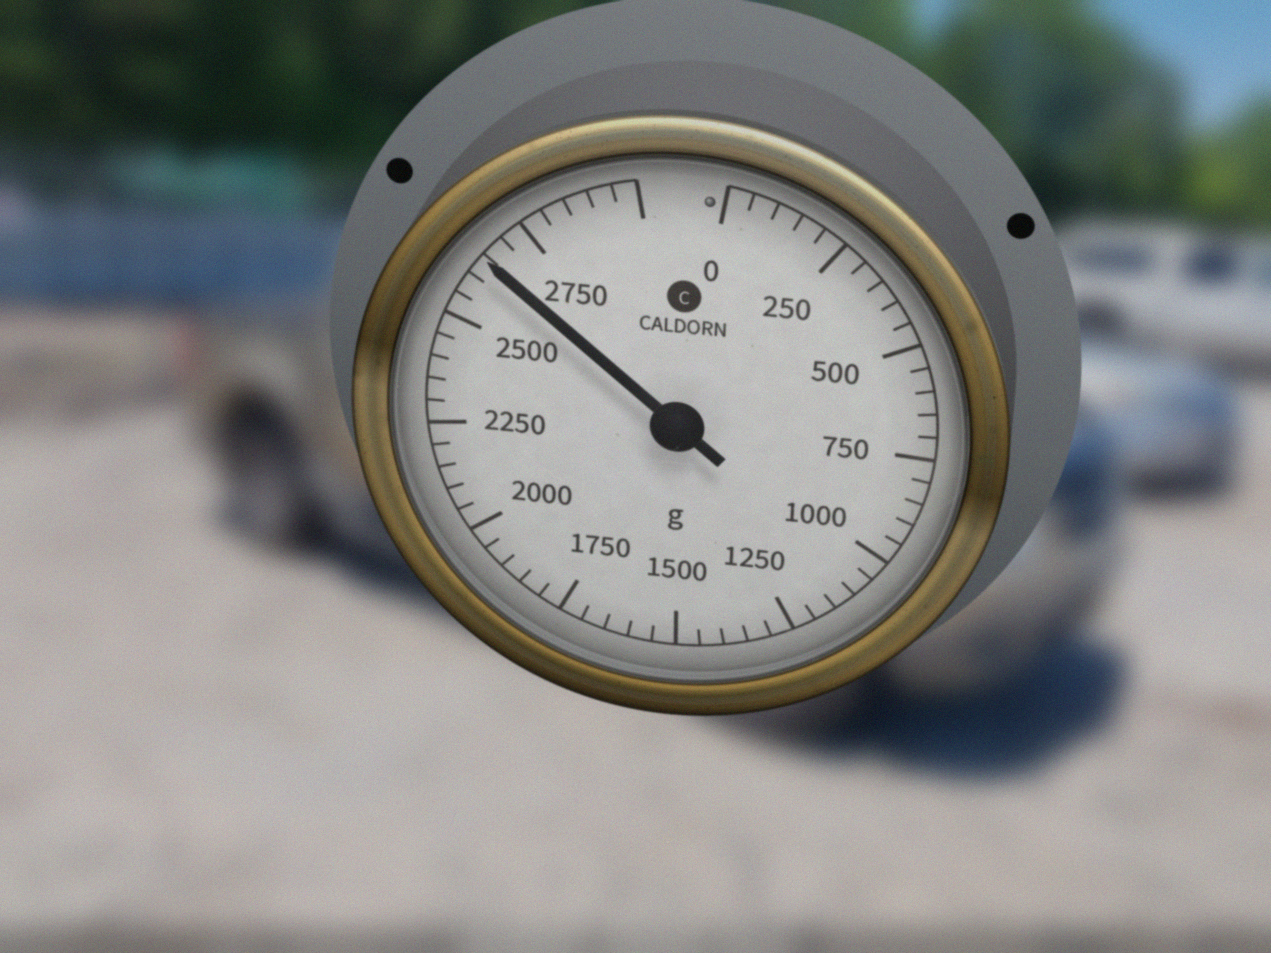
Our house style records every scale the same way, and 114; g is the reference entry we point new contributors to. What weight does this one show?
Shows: 2650; g
